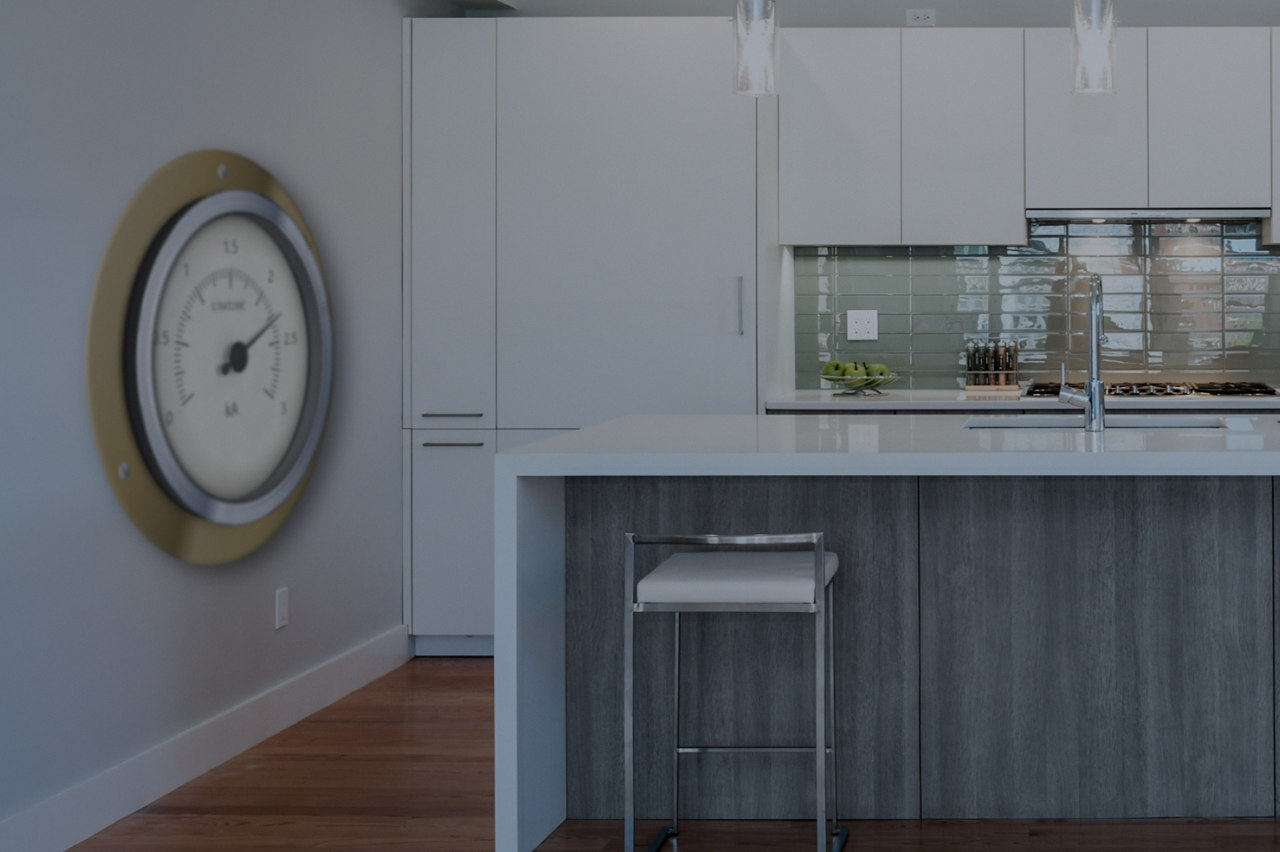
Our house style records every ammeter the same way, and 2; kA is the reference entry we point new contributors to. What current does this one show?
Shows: 2.25; kA
